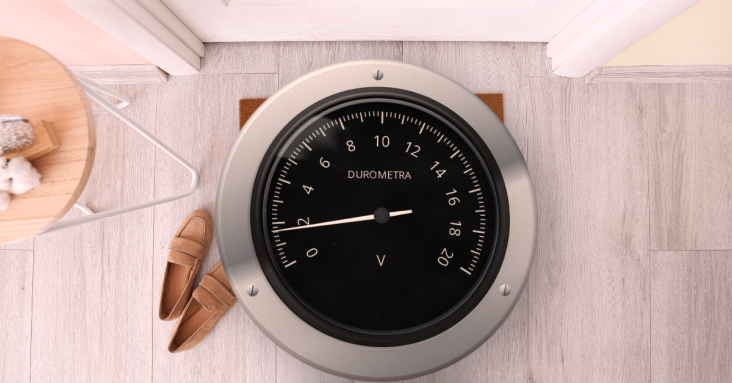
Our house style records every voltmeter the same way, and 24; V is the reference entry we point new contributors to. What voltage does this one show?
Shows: 1.6; V
